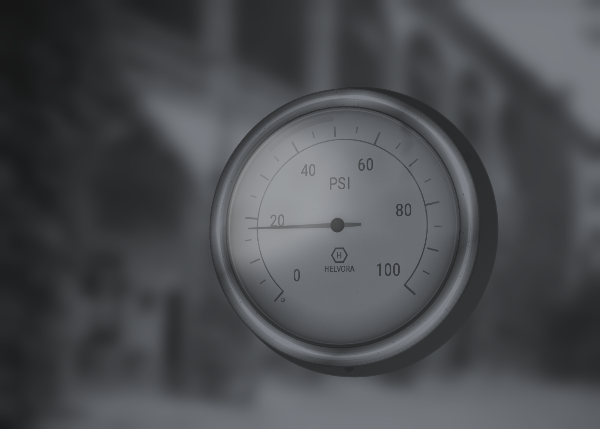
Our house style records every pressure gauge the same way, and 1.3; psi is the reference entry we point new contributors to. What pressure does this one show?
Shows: 17.5; psi
